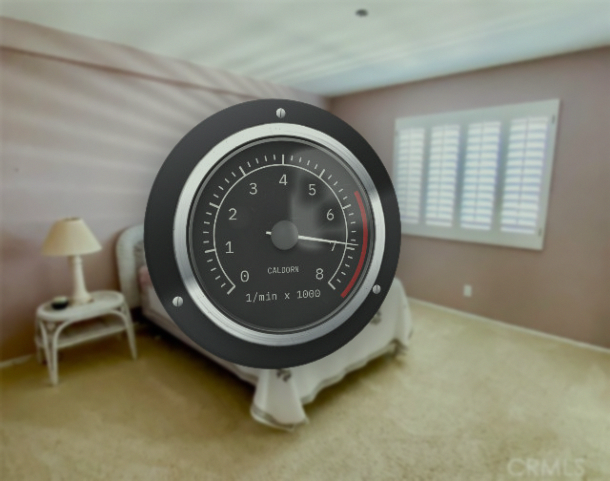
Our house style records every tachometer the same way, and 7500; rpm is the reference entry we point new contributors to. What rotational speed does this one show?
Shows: 6900; rpm
